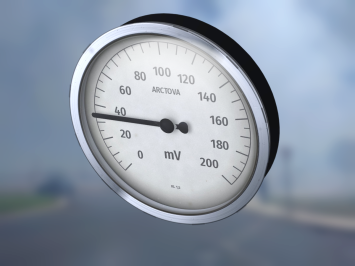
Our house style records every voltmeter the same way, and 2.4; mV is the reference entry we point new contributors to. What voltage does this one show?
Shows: 35; mV
